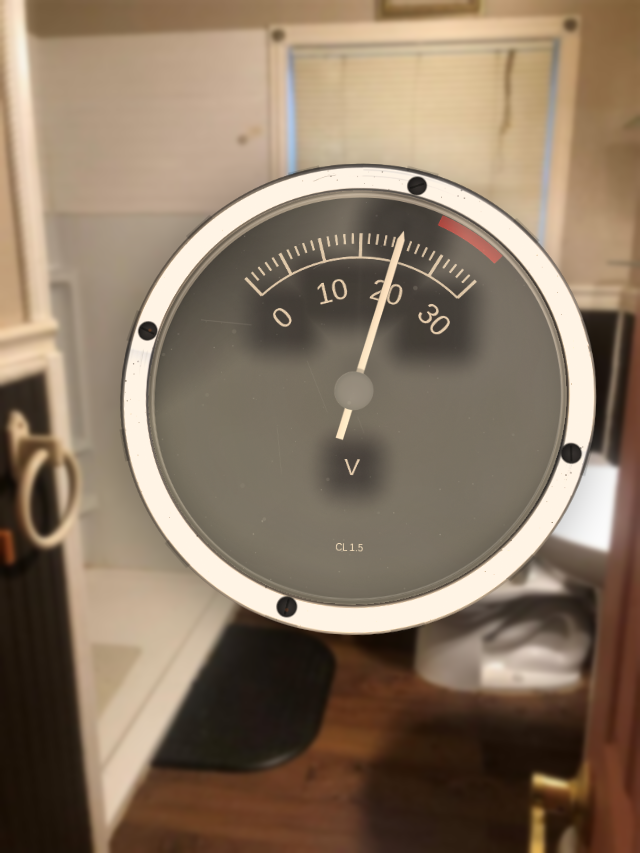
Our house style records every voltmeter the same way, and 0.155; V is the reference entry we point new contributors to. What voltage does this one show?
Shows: 20; V
